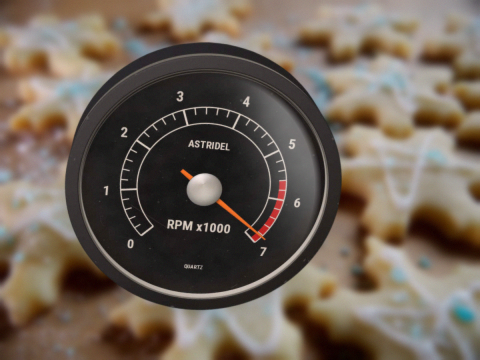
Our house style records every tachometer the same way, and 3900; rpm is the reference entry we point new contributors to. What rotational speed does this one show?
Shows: 6800; rpm
